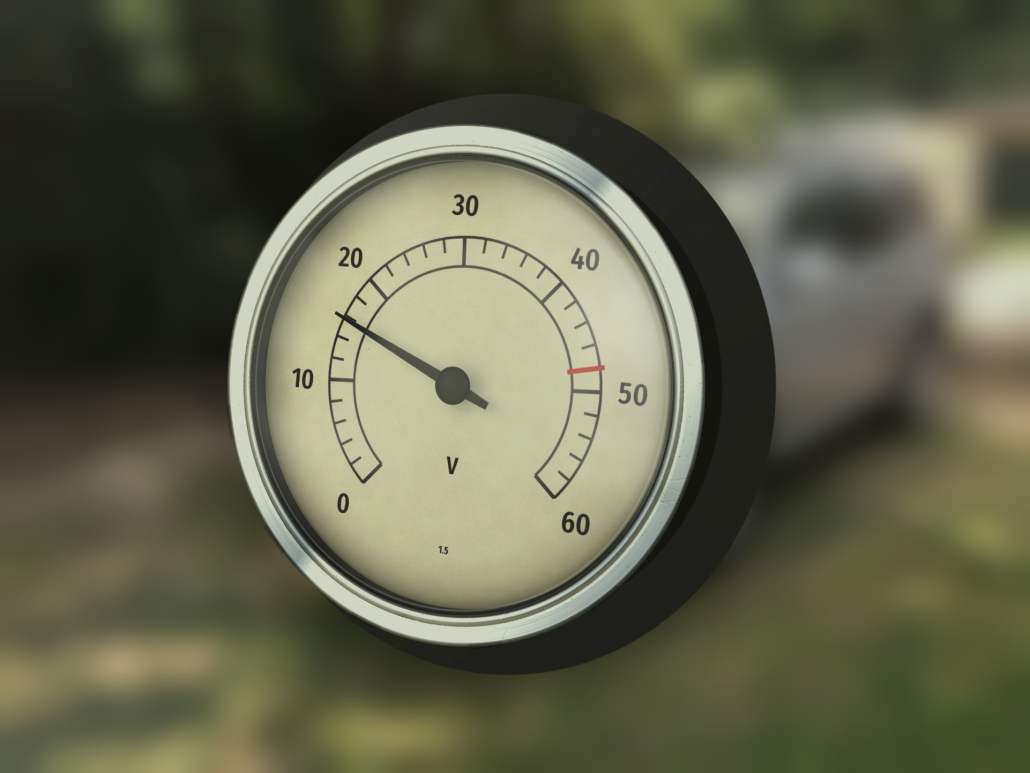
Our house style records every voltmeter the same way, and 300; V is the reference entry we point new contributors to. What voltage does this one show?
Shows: 16; V
